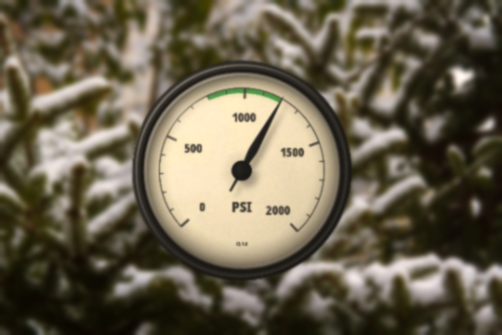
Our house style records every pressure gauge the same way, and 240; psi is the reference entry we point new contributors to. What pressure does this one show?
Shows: 1200; psi
